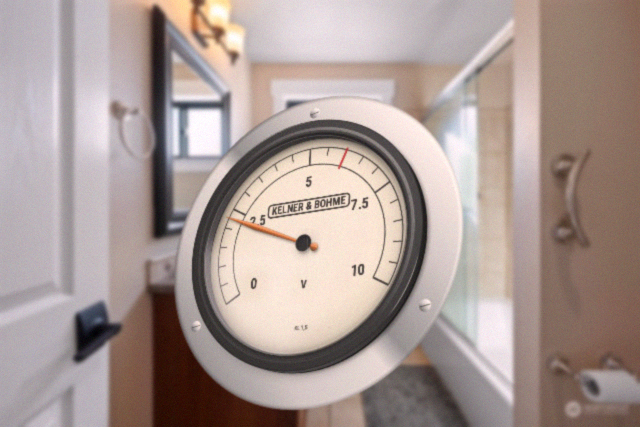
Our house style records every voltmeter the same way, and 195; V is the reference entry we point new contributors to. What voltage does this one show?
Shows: 2.25; V
